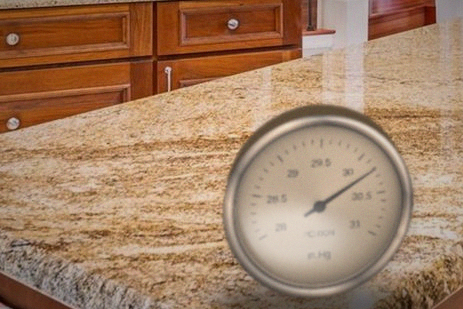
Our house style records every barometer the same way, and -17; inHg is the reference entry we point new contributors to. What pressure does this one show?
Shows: 30.2; inHg
